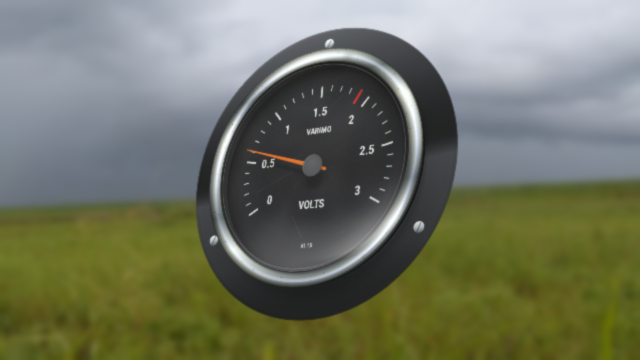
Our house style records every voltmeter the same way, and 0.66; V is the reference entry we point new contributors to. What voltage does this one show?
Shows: 0.6; V
